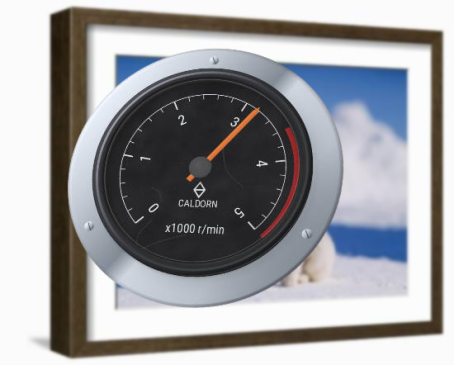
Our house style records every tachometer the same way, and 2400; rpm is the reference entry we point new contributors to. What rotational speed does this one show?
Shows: 3200; rpm
